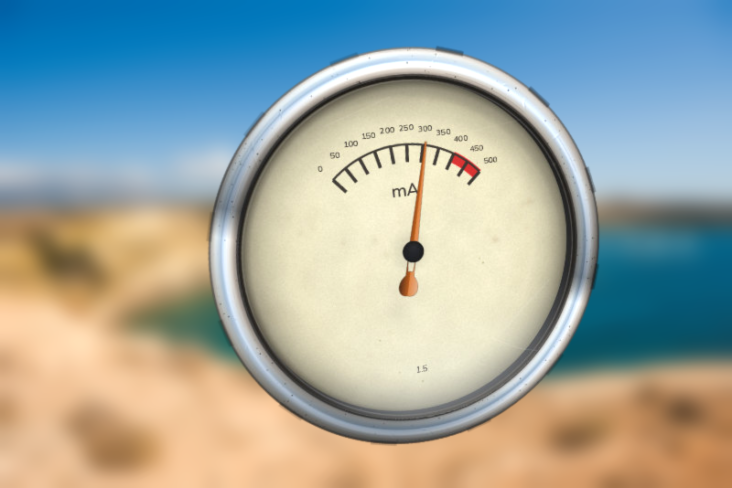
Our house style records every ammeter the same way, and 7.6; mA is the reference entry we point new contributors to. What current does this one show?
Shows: 300; mA
